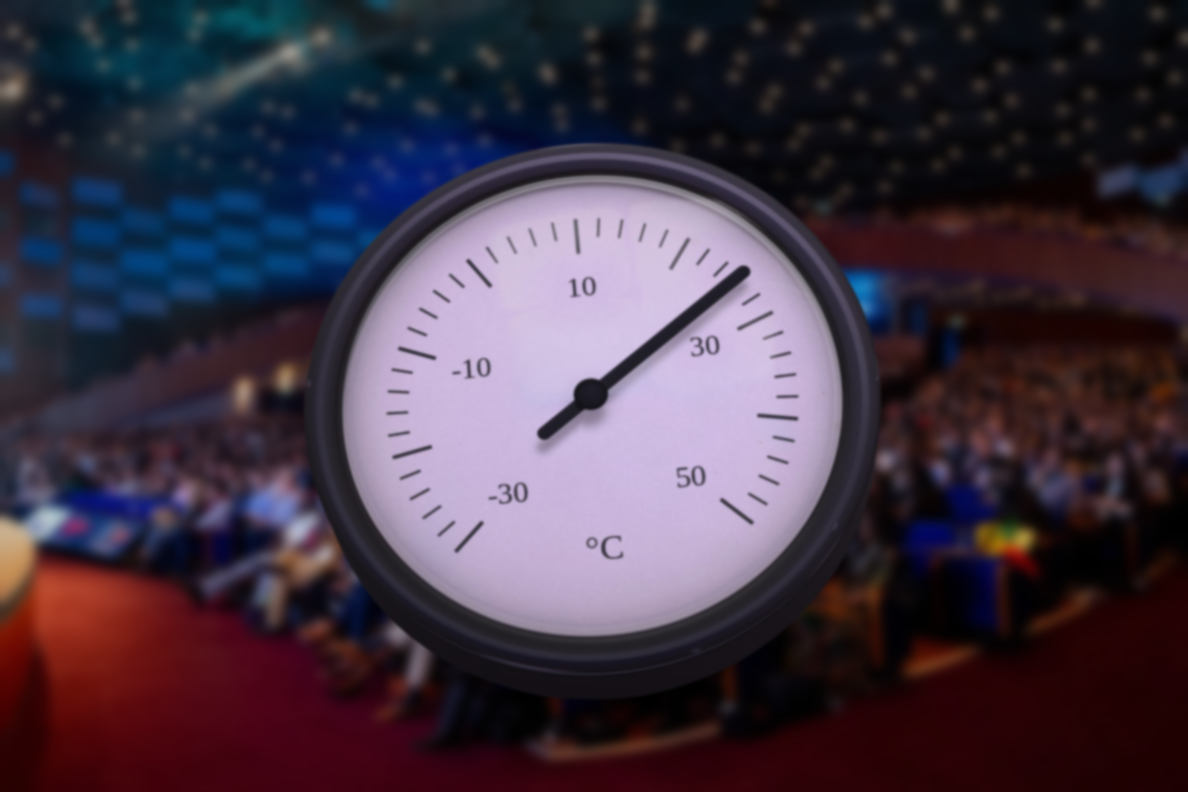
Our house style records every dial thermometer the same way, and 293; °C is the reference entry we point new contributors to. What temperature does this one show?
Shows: 26; °C
